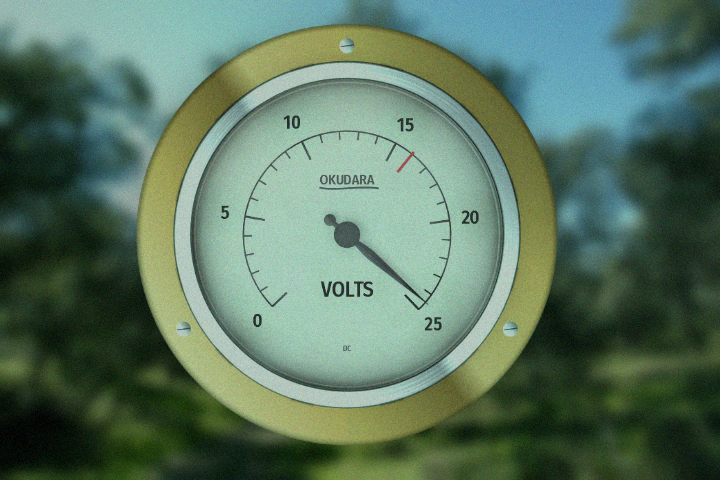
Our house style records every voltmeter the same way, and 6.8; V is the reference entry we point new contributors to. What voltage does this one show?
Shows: 24.5; V
